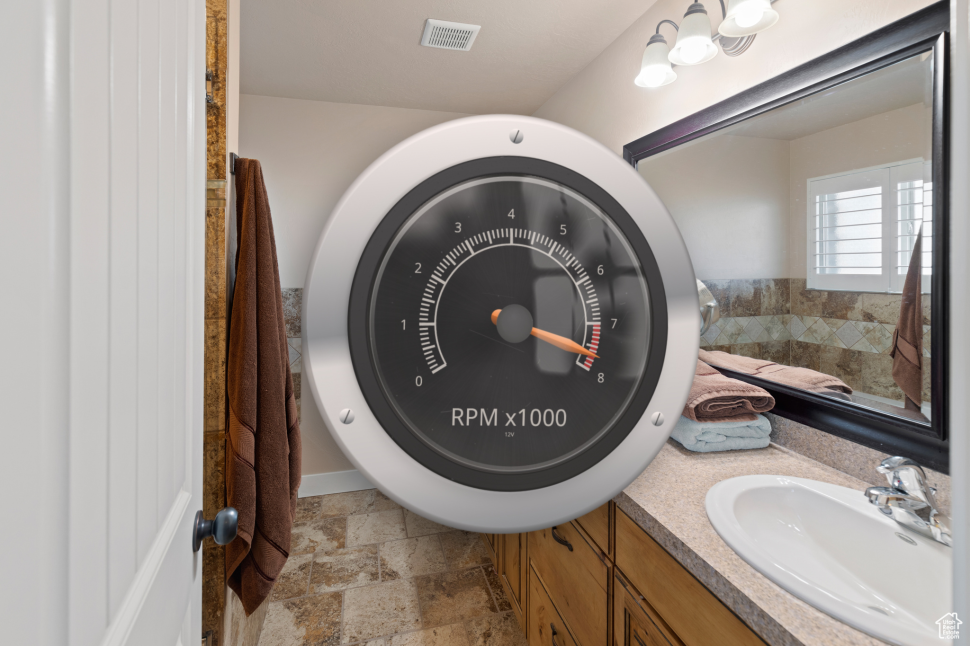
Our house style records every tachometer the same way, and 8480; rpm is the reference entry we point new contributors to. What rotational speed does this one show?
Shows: 7700; rpm
